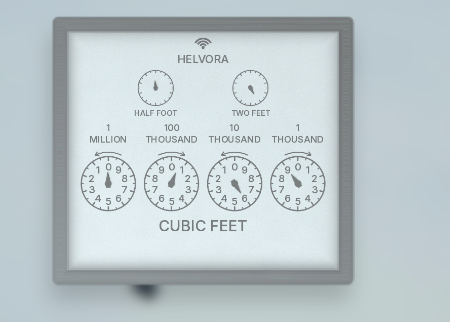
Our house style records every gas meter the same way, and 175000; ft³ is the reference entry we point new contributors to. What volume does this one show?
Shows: 5900; ft³
